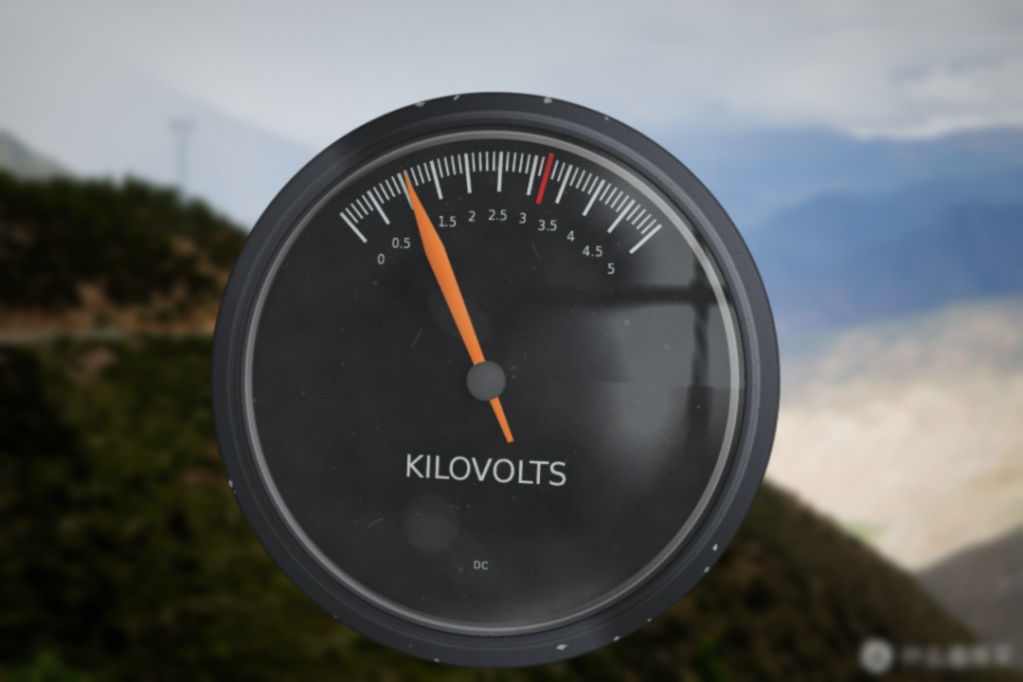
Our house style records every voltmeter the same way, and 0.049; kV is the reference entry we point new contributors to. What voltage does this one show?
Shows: 1.1; kV
